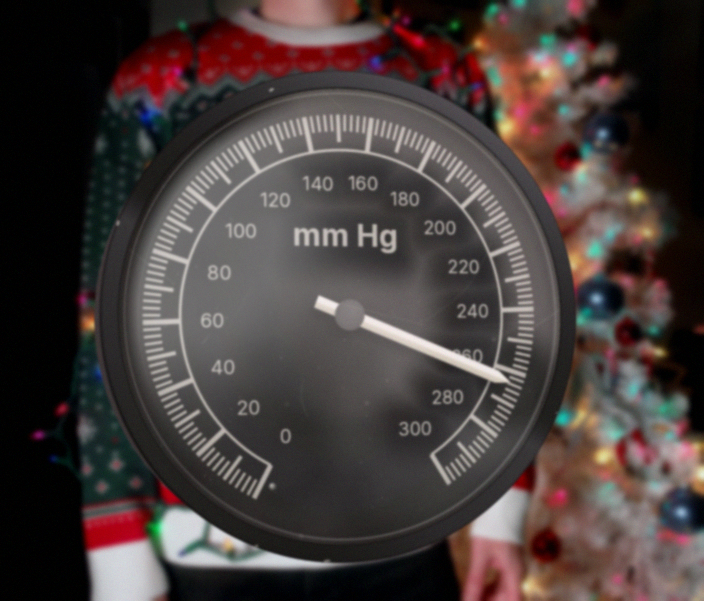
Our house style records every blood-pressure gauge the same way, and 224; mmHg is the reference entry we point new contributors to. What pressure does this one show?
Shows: 264; mmHg
